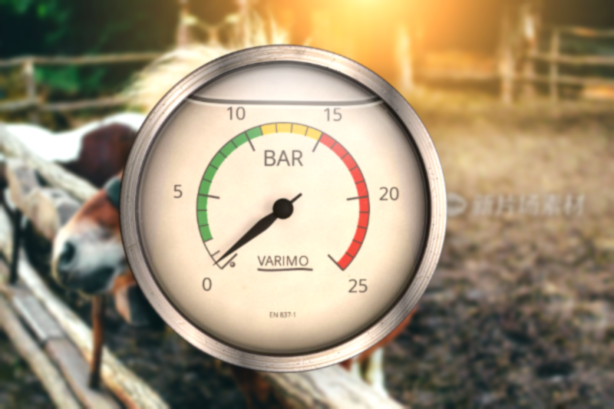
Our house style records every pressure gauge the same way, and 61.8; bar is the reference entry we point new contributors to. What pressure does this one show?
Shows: 0.5; bar
